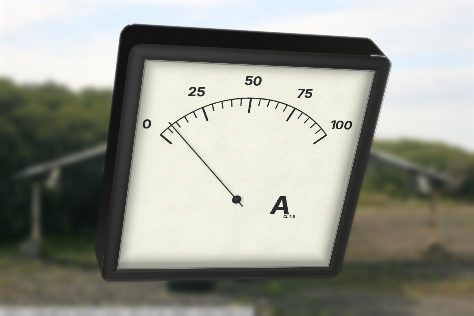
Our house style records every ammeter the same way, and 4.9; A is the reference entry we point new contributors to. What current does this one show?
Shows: 7.5; A
